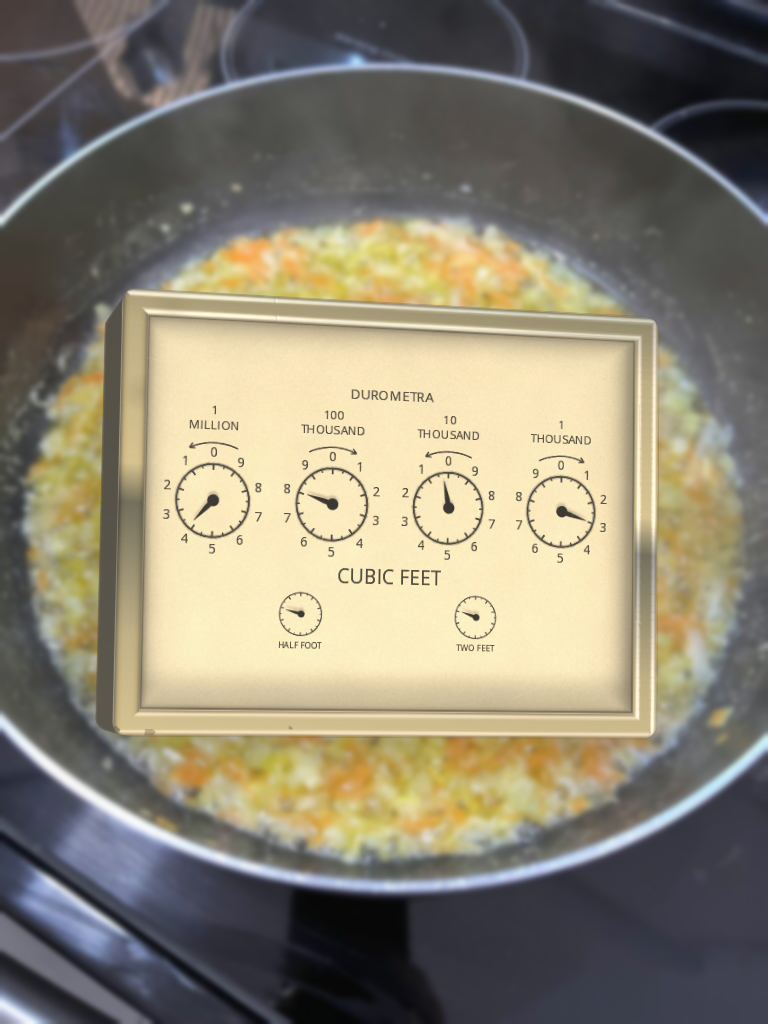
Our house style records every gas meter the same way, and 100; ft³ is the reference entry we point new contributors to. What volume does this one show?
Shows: 380300; ft³
